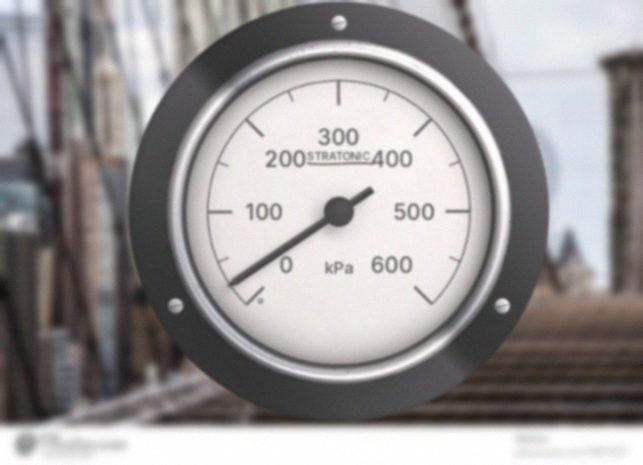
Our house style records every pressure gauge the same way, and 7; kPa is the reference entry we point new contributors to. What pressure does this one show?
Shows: 25; kPa
